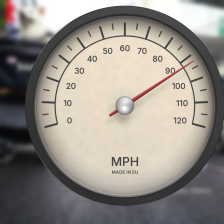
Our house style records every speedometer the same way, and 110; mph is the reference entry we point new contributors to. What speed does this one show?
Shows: 92.5; mph
